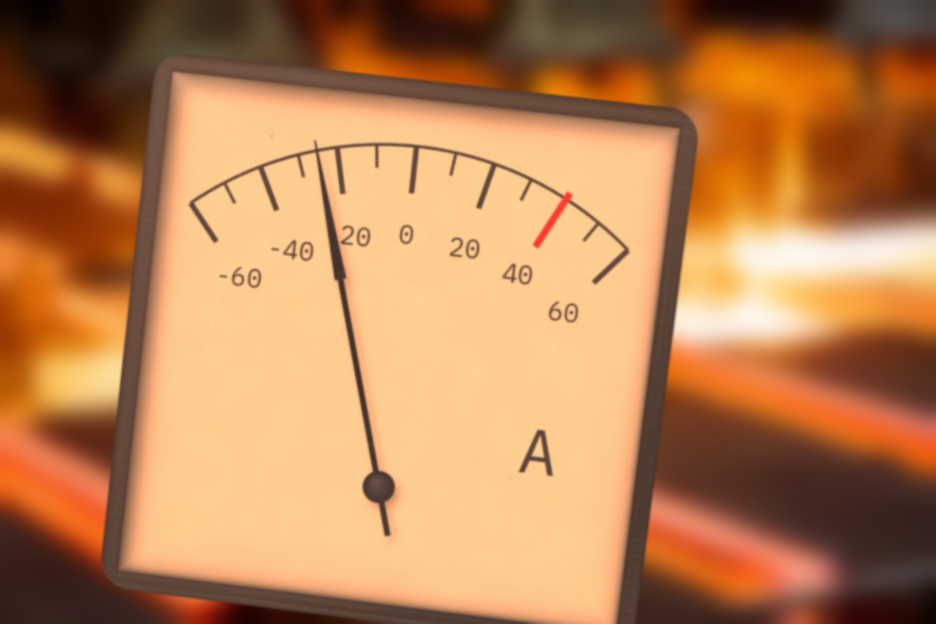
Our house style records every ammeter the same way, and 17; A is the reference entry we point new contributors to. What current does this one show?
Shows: -25; A
